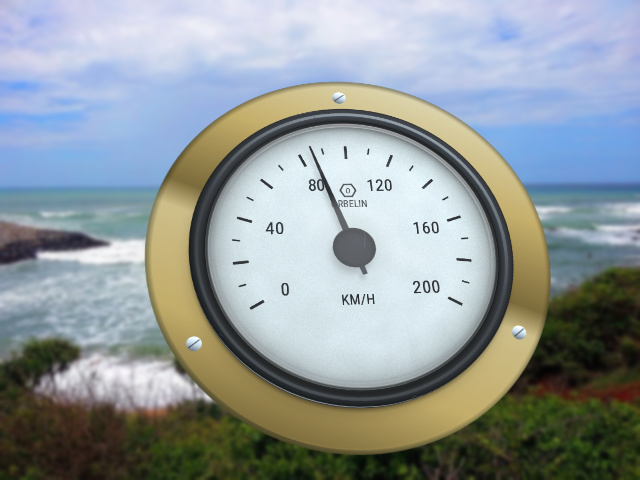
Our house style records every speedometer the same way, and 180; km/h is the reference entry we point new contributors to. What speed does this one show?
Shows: 85; km/h
